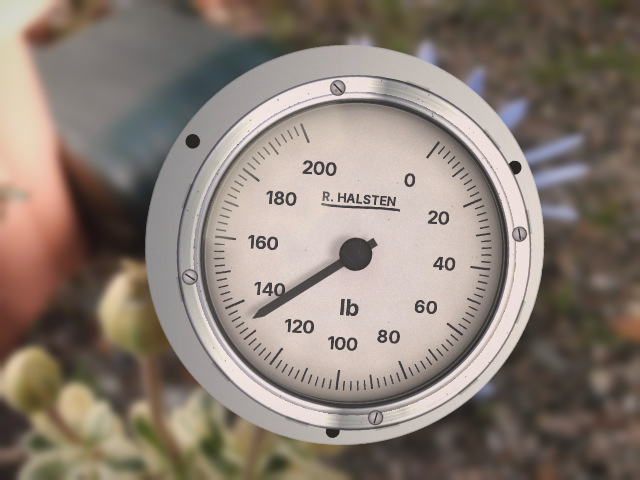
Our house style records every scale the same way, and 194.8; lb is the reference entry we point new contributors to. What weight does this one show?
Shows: 134; lb
